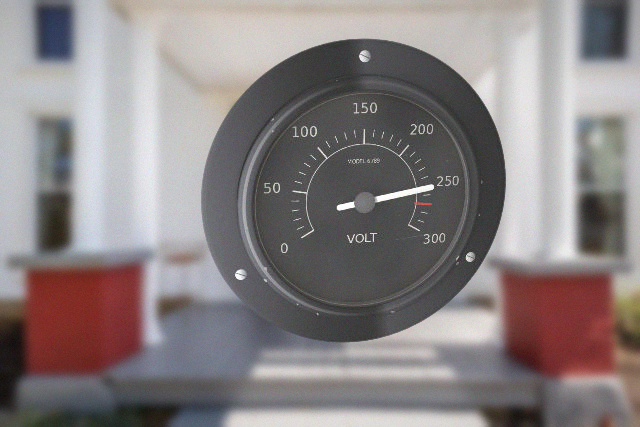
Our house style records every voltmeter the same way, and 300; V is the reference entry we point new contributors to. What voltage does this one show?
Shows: 250; V
